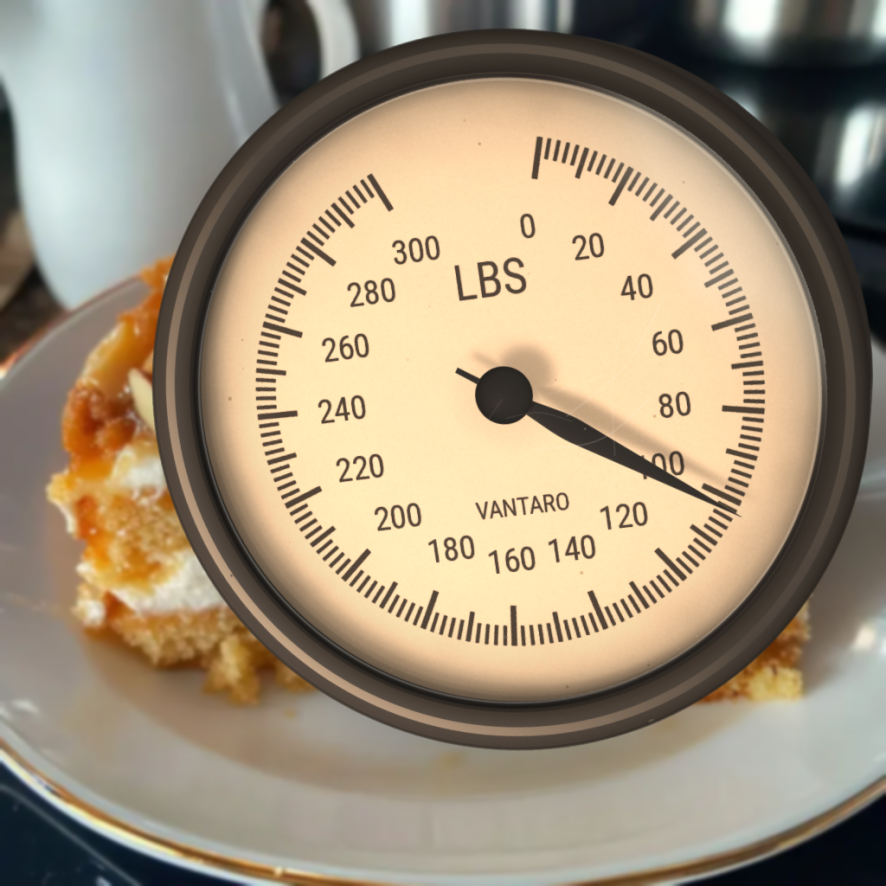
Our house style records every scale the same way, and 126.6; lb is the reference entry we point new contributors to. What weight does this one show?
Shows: 102; lb
